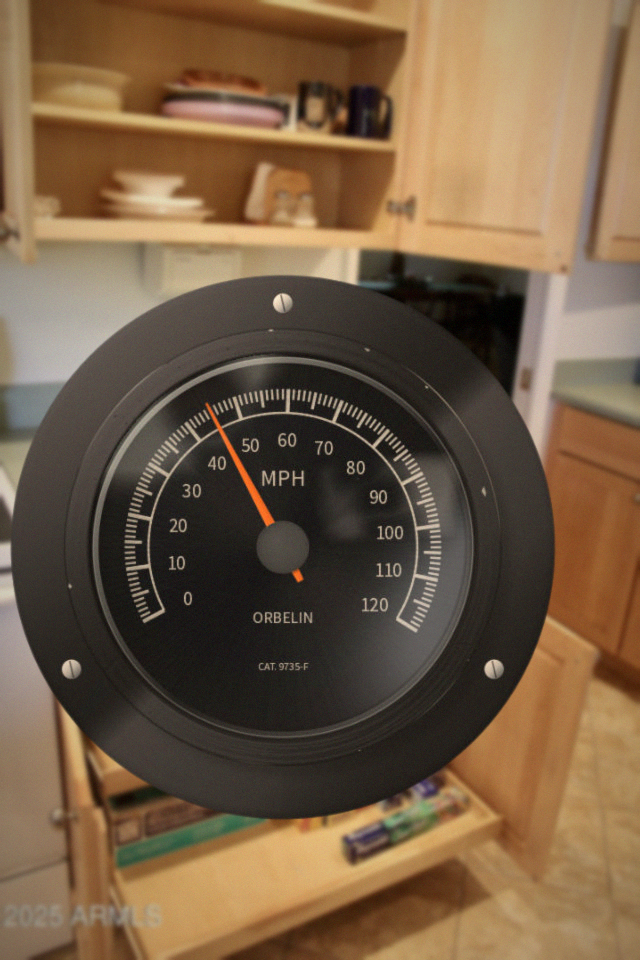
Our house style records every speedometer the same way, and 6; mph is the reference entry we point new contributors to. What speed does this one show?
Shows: 45; mph
